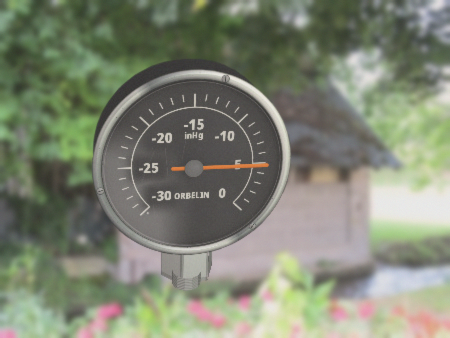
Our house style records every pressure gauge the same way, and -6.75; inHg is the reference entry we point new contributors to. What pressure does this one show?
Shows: -5; inHg
